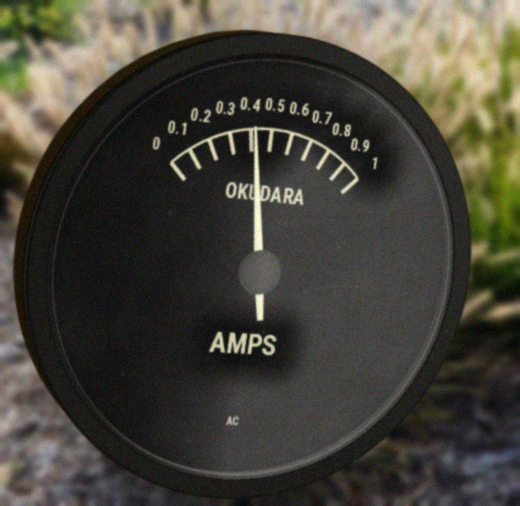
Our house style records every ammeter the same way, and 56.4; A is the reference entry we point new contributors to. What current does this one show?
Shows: 0.4; A
